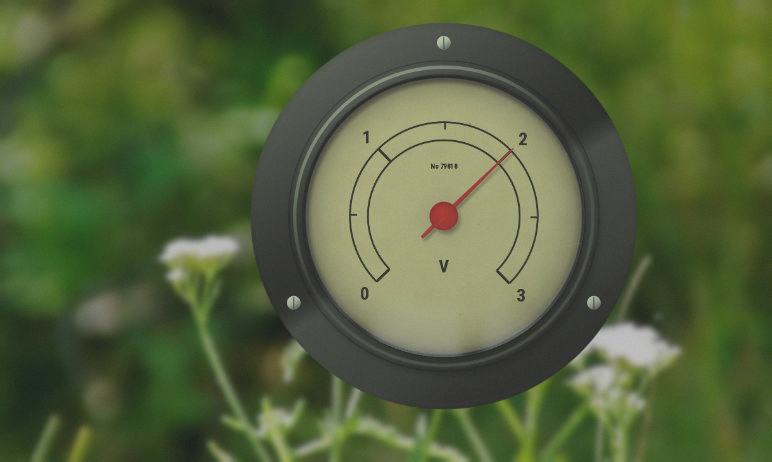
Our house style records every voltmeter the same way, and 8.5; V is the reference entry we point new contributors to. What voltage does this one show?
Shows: 2; V
